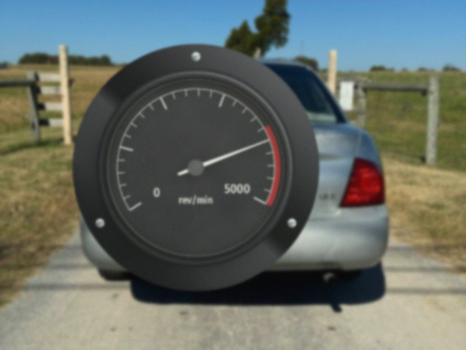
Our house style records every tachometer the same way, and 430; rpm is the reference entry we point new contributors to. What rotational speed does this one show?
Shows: 4000; rpm
